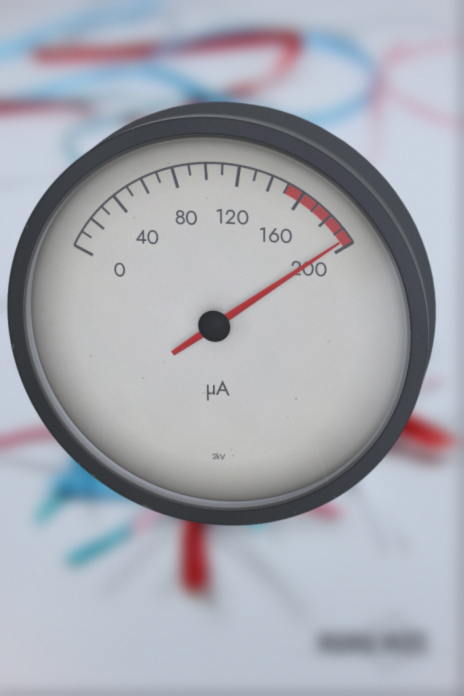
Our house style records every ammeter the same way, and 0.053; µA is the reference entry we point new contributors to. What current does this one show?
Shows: 195; µA
